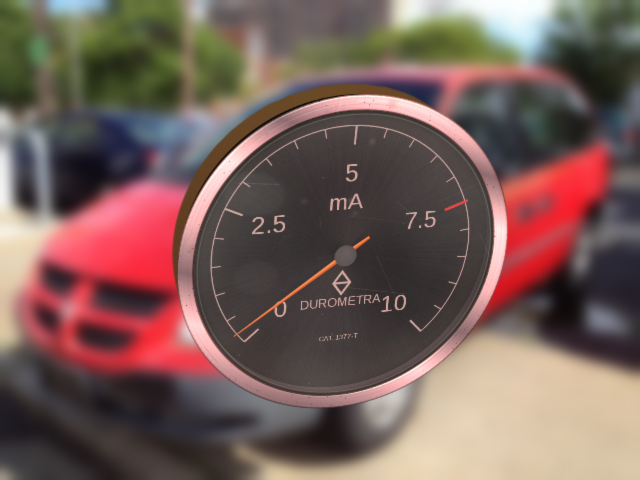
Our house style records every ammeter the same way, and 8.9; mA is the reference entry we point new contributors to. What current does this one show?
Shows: 0.25; mA
